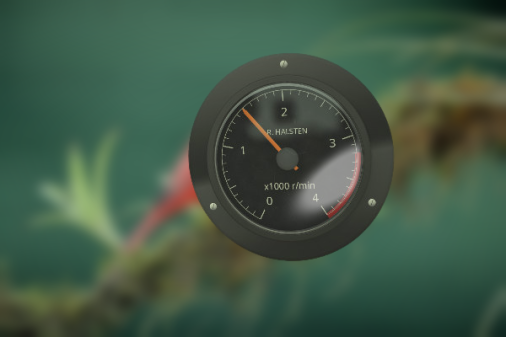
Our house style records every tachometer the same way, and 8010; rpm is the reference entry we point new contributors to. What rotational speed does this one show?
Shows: 1500; rpm
